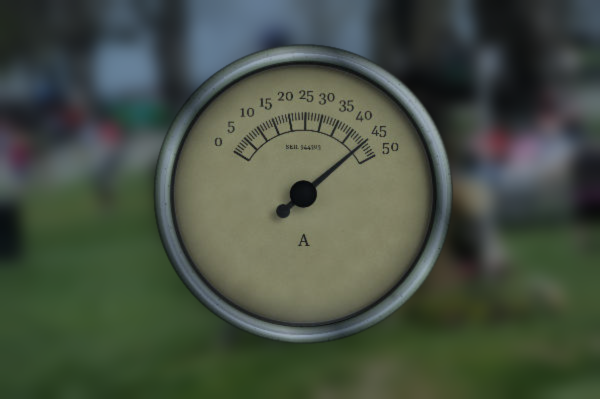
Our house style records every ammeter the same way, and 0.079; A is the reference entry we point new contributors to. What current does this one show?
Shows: 45; A
